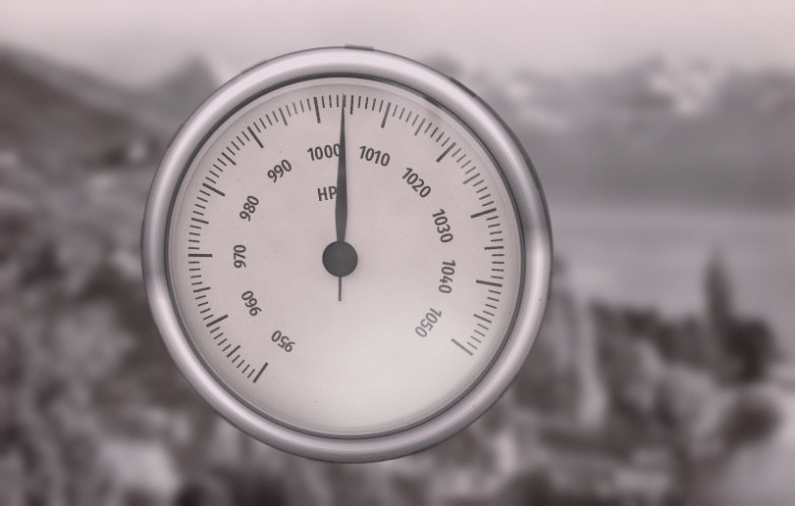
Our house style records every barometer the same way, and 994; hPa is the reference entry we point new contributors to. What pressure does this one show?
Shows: 1004; hPa
